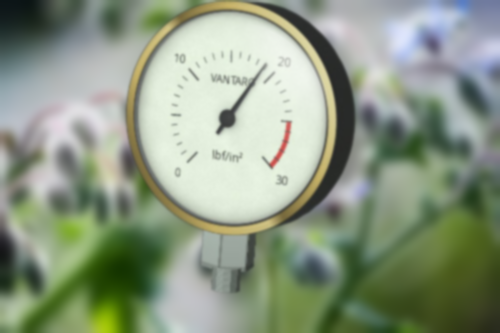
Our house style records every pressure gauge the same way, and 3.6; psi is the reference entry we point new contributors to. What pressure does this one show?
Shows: 19; psi
